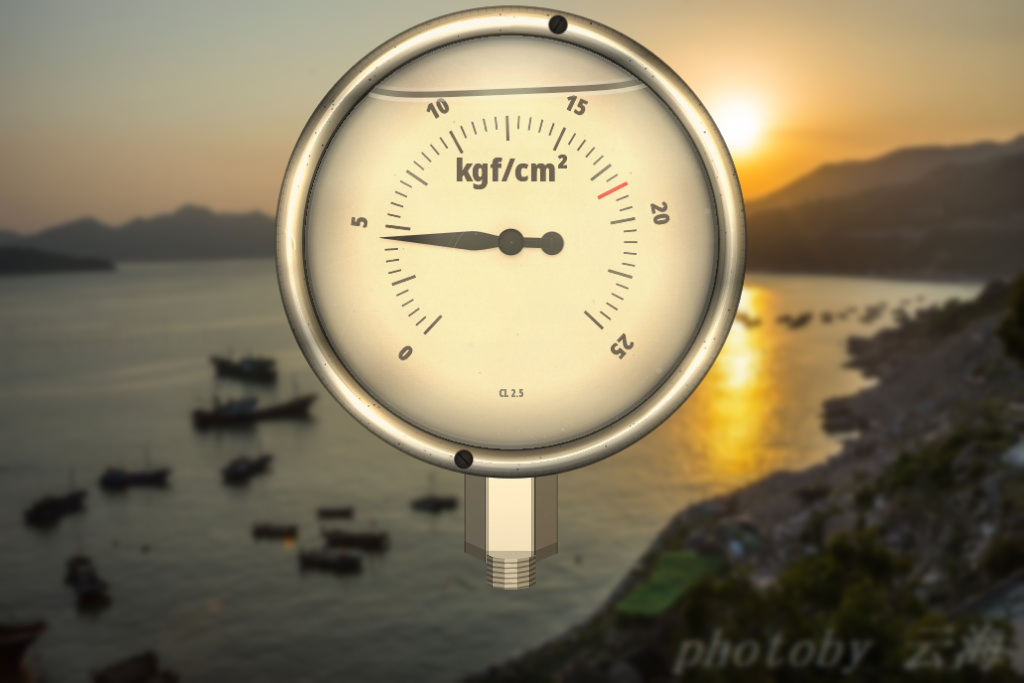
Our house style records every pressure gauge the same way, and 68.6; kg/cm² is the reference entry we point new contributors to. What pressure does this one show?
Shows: 4.5; kg/cm²
